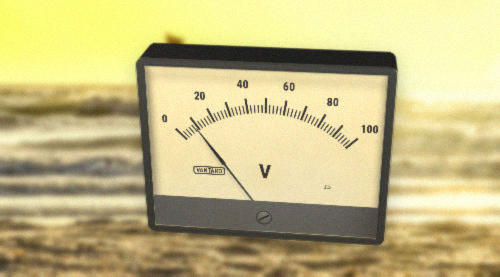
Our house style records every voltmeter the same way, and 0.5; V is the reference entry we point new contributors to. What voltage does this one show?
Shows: 10; V
